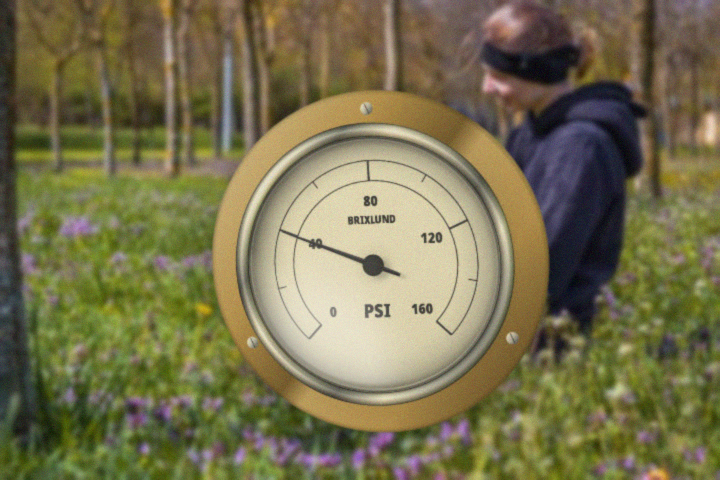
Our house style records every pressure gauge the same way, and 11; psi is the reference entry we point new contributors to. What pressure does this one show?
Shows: 40; psi
